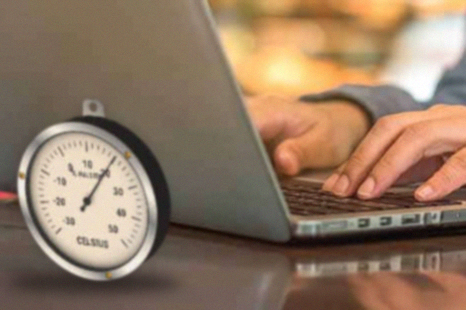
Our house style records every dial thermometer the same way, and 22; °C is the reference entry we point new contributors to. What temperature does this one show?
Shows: 20; °C
